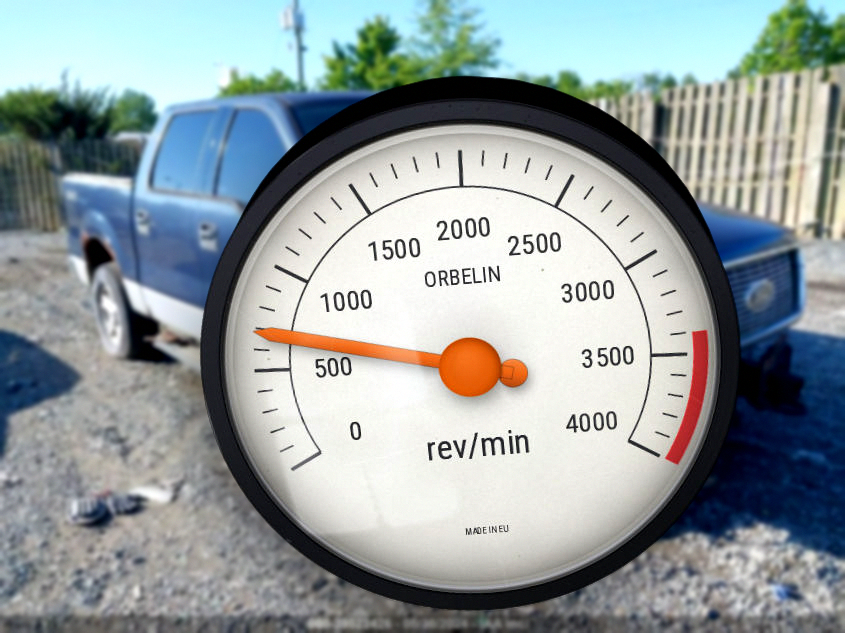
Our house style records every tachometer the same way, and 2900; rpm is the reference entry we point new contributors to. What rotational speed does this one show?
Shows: 700; rpm
